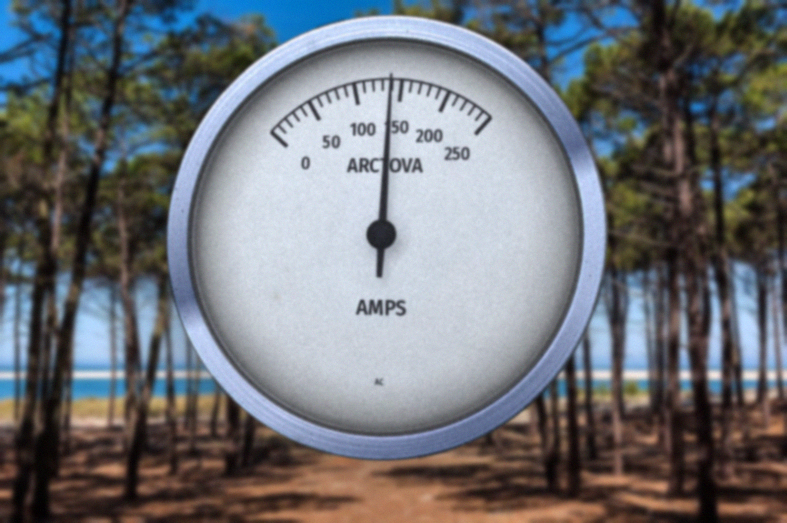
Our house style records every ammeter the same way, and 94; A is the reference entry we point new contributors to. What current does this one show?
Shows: 140; A
